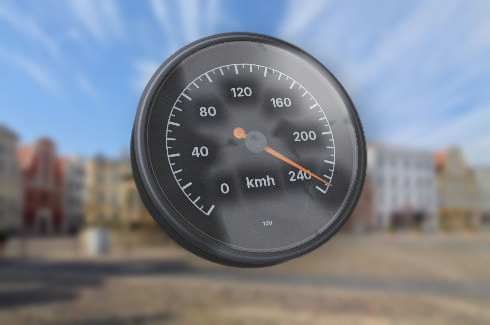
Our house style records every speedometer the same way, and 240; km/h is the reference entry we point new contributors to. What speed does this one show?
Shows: 235; km/h
